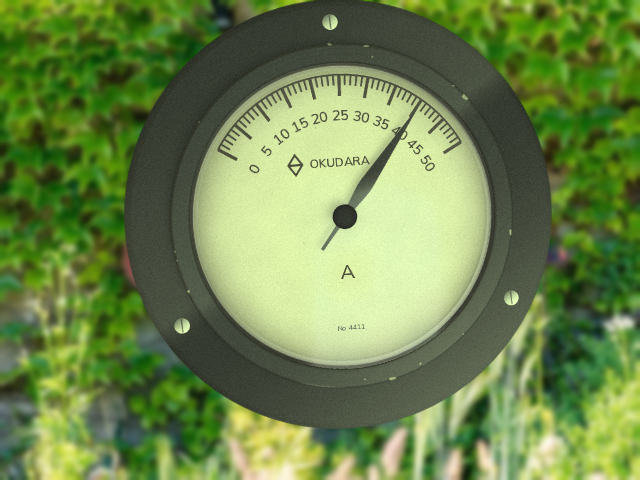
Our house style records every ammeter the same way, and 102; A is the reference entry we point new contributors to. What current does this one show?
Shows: 40; A
